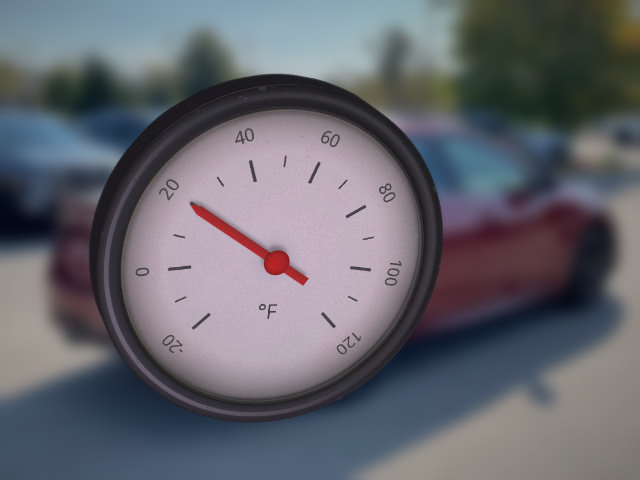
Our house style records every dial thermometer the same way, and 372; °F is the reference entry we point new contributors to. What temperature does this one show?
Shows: 20; °F
